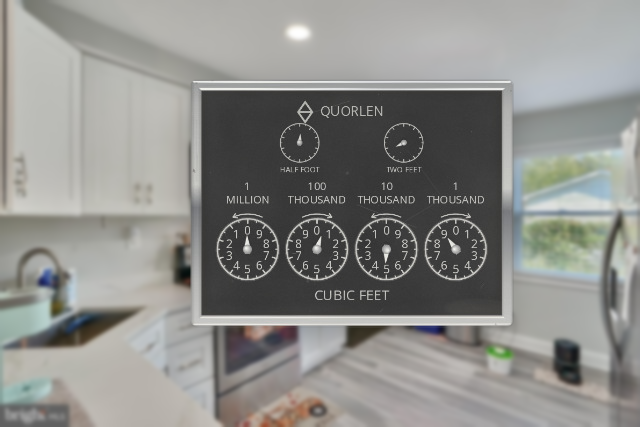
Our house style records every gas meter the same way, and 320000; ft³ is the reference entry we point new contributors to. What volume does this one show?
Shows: 4900; ft³
